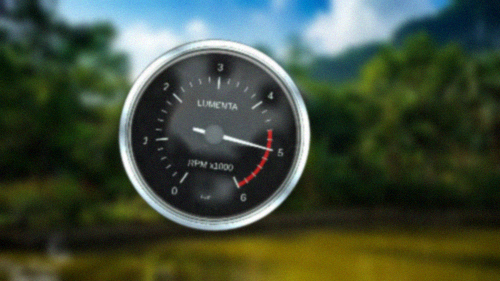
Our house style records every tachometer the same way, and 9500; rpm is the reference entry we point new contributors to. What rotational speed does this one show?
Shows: 5000; rpm
